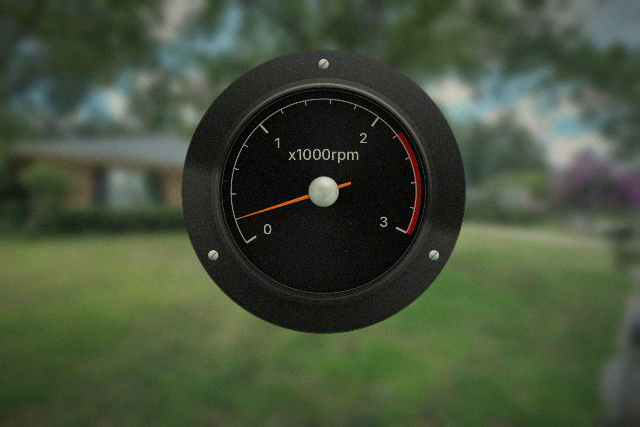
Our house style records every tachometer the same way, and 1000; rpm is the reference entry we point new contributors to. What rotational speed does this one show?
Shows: 200; rpm
